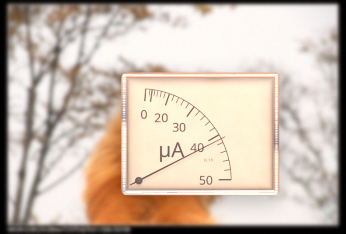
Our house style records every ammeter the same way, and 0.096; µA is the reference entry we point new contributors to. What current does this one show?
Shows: 41; µA
